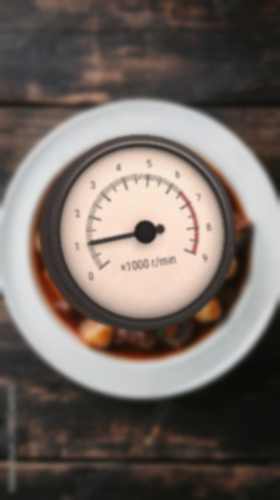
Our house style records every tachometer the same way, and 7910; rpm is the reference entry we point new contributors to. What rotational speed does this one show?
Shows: 1000; rpm
